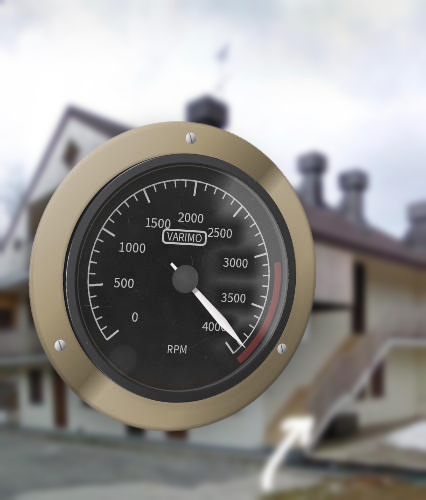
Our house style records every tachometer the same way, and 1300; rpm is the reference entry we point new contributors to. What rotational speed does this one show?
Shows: 3900; rpm
